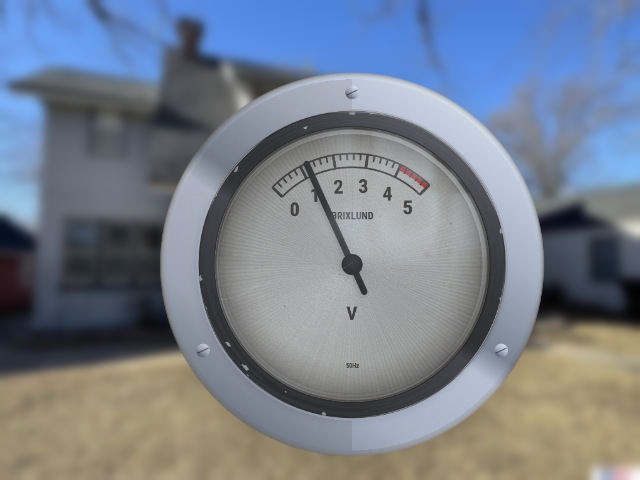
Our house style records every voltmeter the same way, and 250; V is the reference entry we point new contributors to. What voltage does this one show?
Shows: 1.2; V
